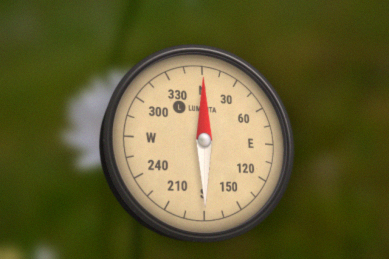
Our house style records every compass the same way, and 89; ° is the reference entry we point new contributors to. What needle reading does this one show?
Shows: 0; °
